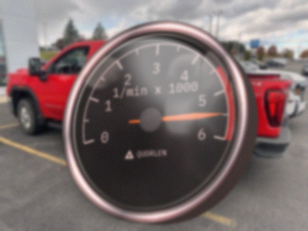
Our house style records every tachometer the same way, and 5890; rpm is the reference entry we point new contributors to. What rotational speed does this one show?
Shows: 5500; rpm
